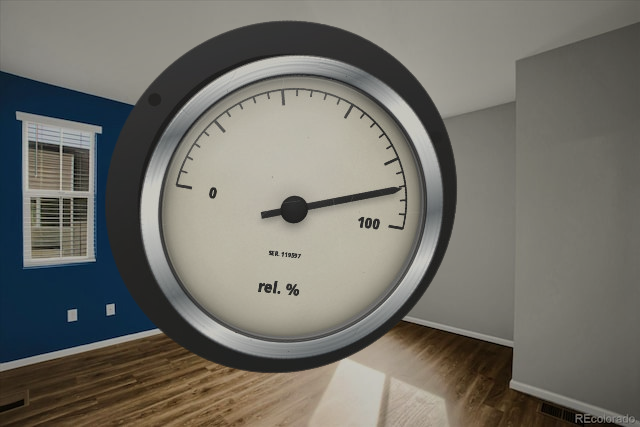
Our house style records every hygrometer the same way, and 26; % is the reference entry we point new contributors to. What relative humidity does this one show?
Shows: 88; %
